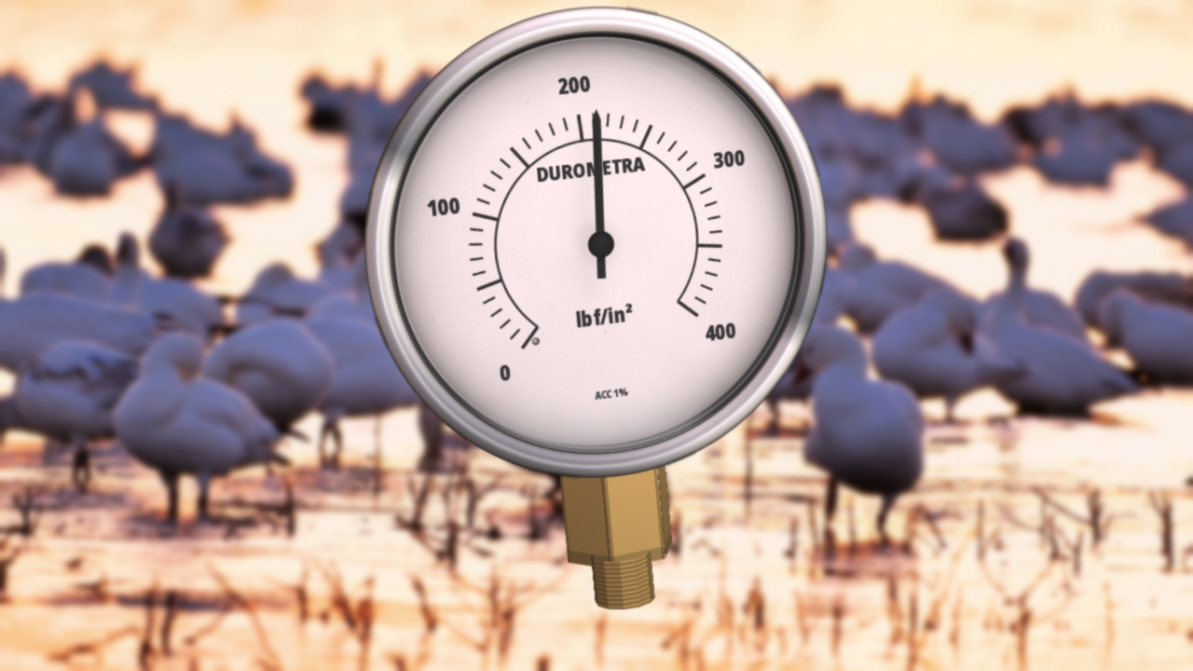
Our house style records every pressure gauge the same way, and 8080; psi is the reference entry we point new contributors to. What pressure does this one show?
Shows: 210; psi
